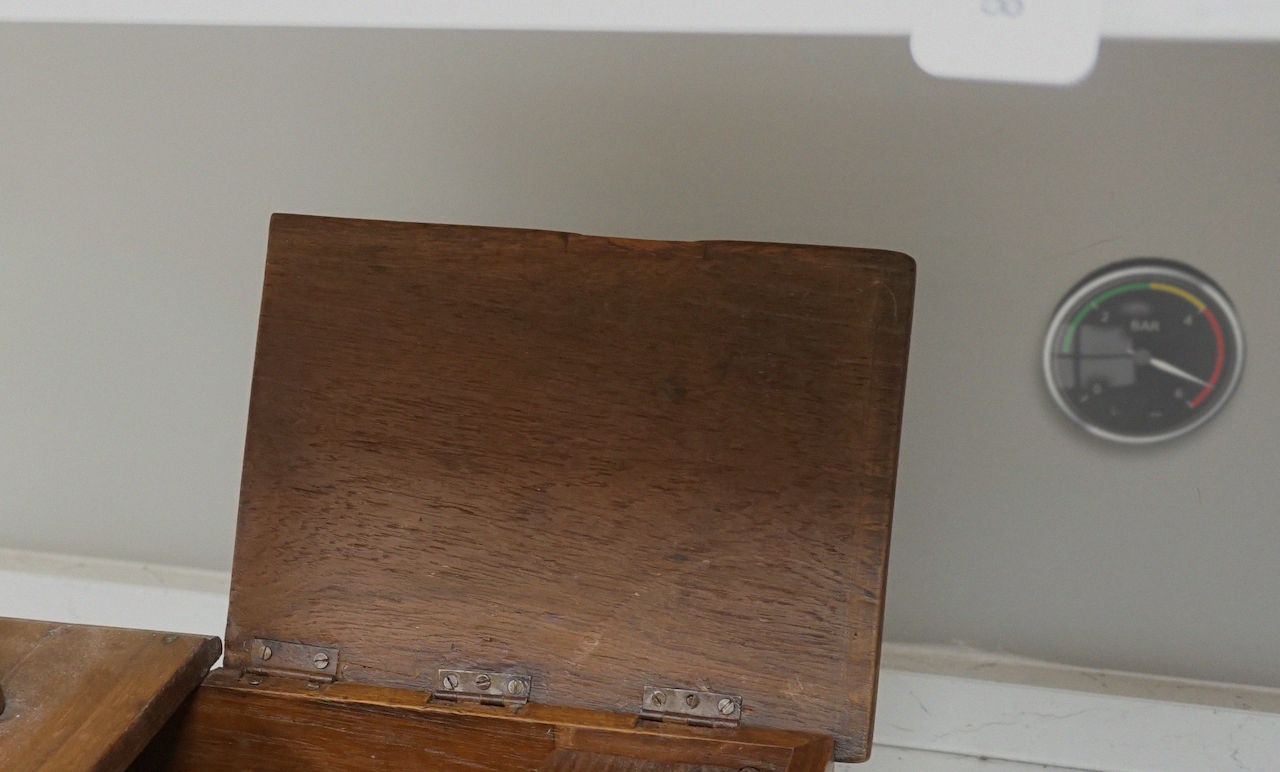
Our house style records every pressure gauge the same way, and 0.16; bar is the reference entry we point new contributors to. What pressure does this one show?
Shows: 5.5; bar
